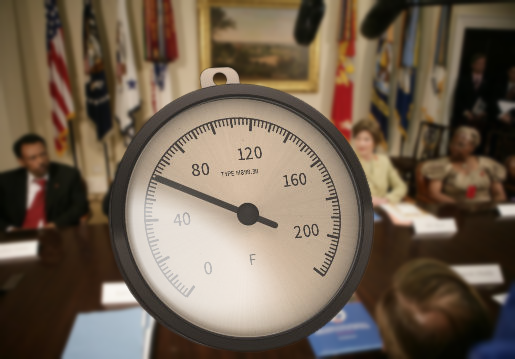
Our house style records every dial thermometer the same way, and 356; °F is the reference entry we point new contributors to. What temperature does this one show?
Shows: 60; °F
